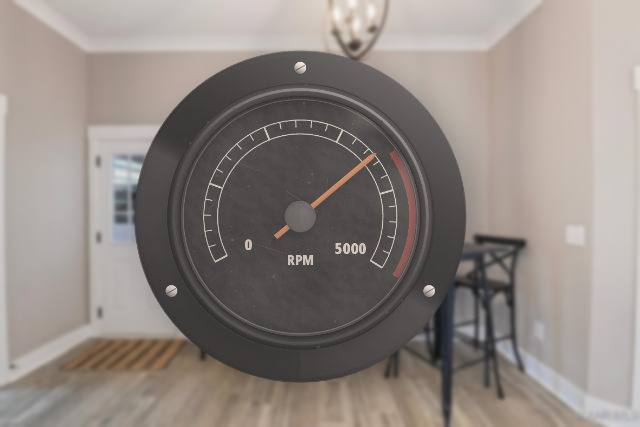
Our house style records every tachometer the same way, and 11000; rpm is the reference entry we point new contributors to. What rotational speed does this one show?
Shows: 3500; rpm
